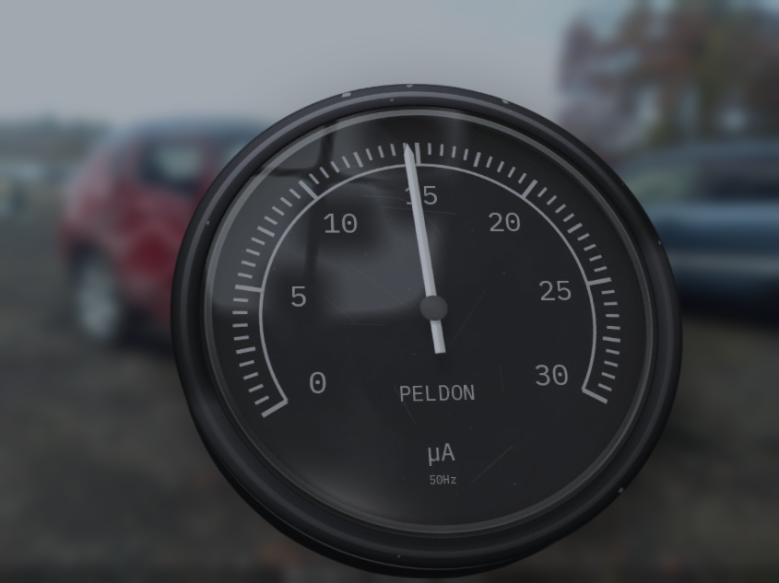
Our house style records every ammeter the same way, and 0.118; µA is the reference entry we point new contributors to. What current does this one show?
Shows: 14.5; µA
